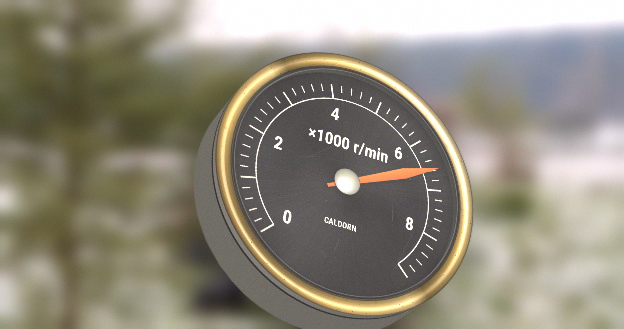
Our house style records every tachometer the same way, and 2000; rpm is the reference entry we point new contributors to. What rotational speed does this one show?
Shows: 6600; rpm
